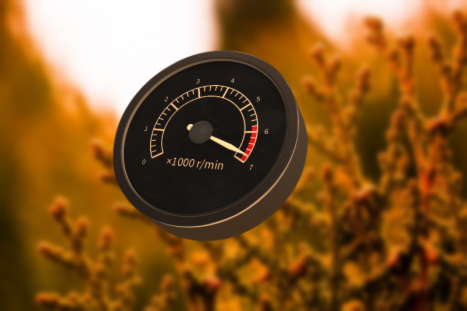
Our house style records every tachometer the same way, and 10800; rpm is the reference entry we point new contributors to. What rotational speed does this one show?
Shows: 6800; rpm
